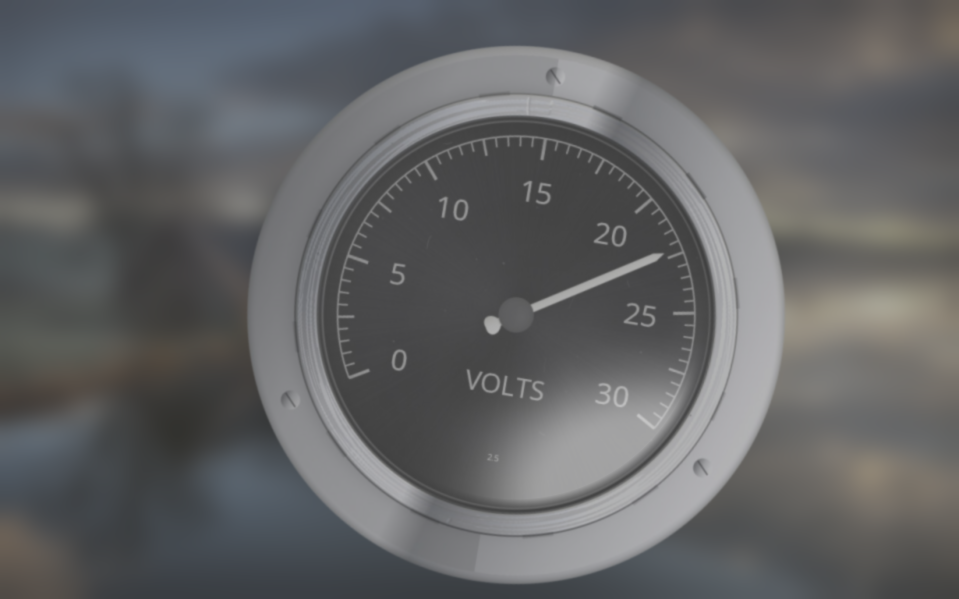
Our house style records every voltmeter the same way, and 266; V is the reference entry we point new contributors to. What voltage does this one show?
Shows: 22.25; V
